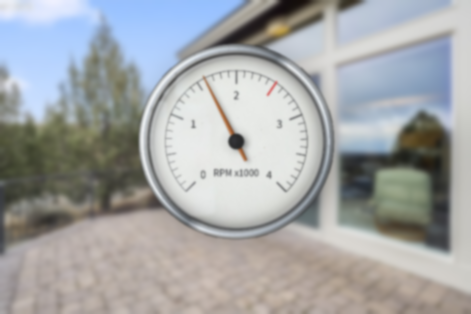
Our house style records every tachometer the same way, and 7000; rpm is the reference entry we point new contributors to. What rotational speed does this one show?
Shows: 1600; rpm
